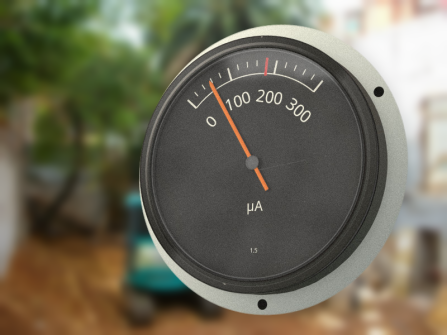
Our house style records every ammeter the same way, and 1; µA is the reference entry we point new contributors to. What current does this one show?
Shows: 60; µA
